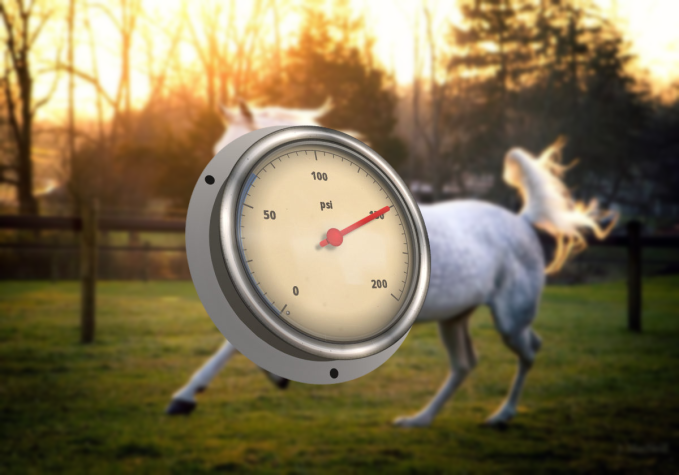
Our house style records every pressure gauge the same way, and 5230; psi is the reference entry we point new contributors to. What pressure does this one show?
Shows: 150; psi
